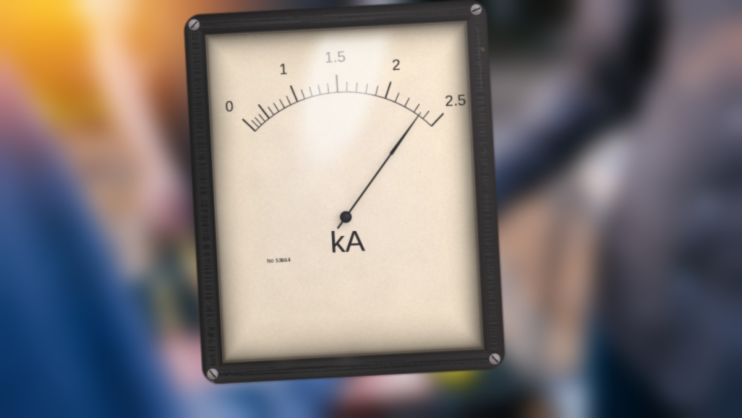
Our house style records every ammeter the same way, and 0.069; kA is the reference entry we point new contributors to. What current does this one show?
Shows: 2.35; kA
